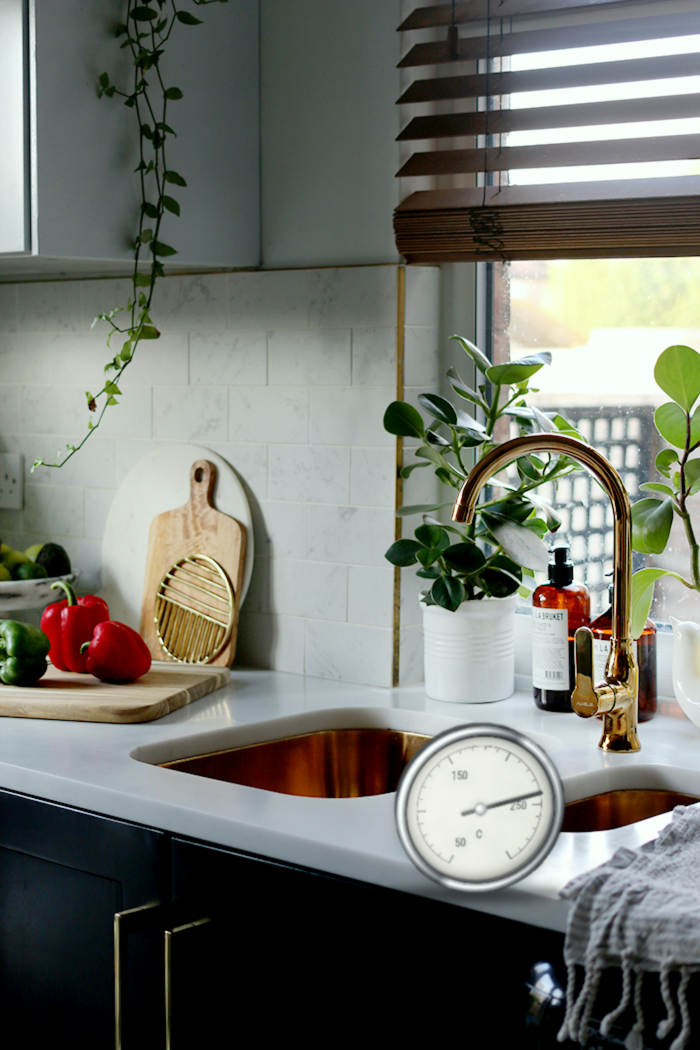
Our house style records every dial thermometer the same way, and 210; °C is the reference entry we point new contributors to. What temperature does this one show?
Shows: 240; °C
